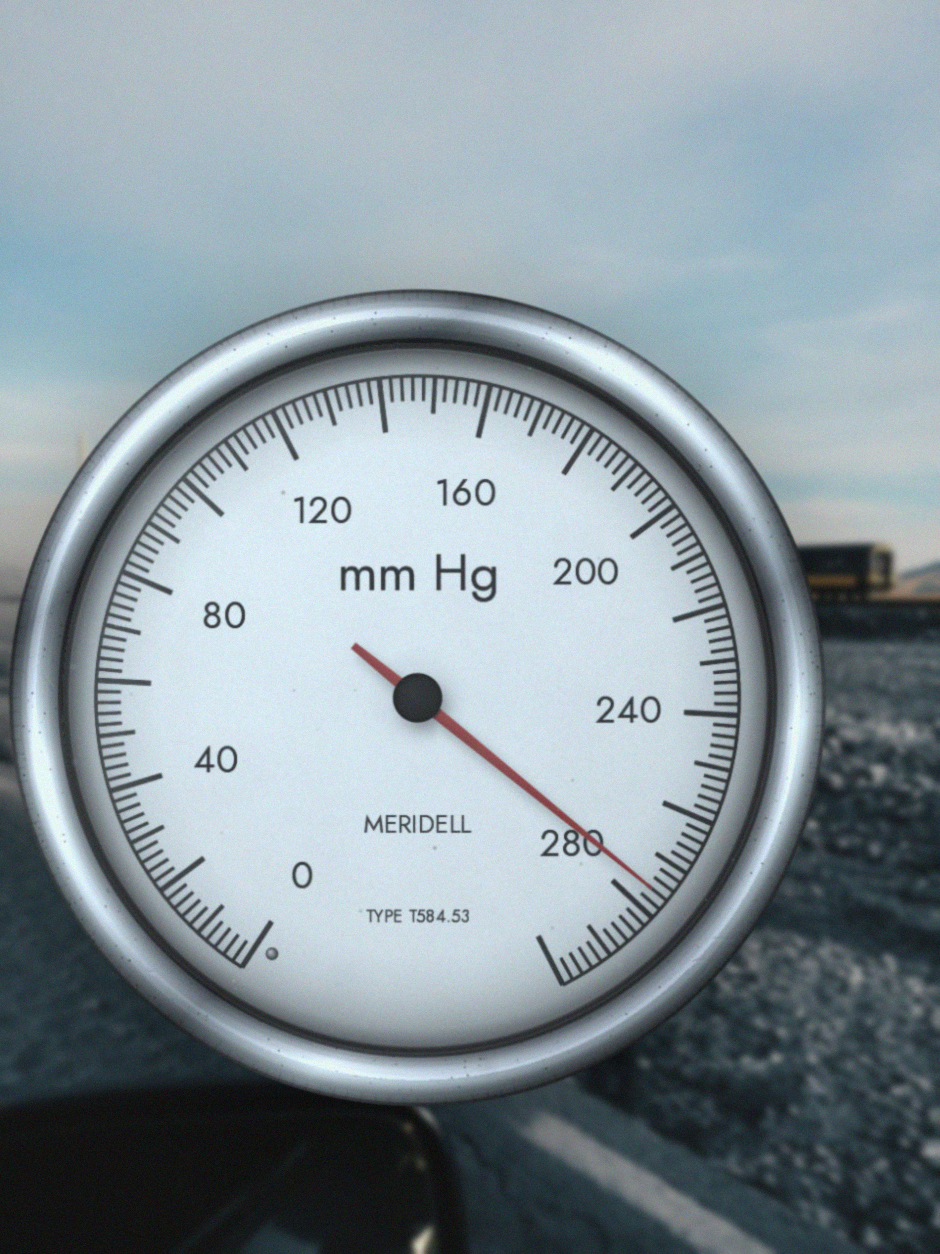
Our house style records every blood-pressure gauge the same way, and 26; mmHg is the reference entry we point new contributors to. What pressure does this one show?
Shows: 276; mmHg
